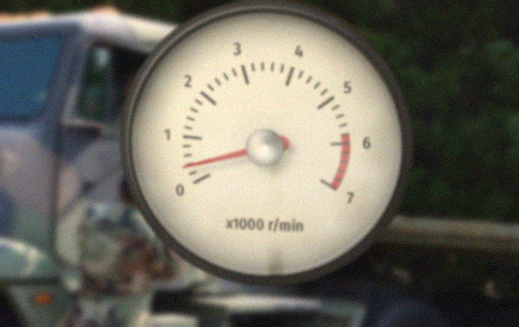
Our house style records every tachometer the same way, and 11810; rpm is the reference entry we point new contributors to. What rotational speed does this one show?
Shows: 400; rpm
